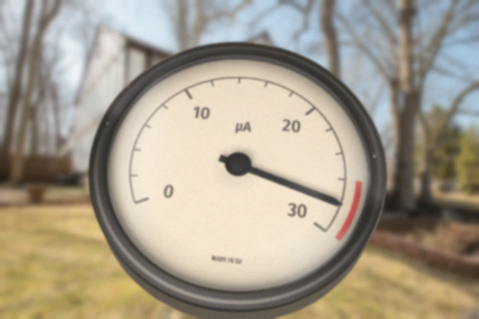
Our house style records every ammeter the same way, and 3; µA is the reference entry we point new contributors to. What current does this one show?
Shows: 28; µA
